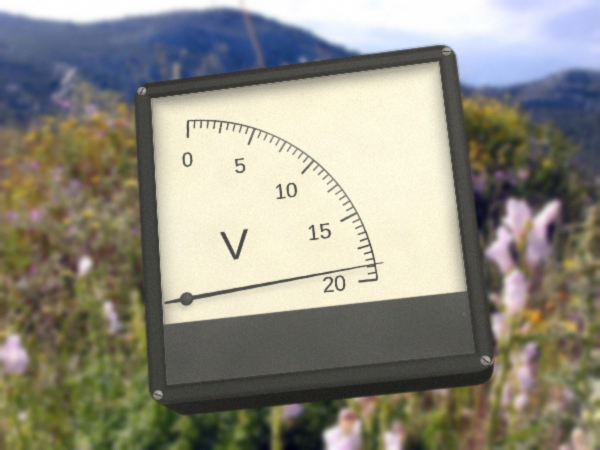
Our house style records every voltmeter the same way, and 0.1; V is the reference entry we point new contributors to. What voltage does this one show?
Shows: 19; V
